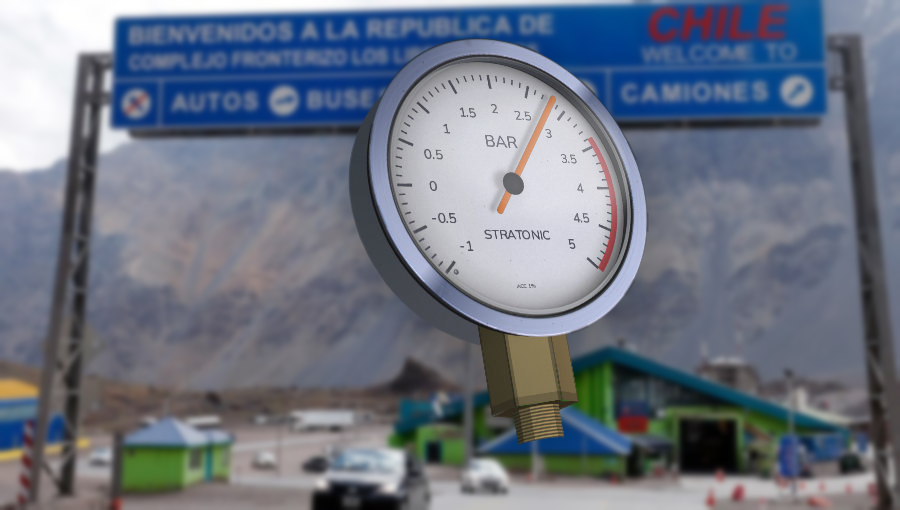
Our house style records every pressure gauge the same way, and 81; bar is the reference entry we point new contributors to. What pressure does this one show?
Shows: 2.8; bar
